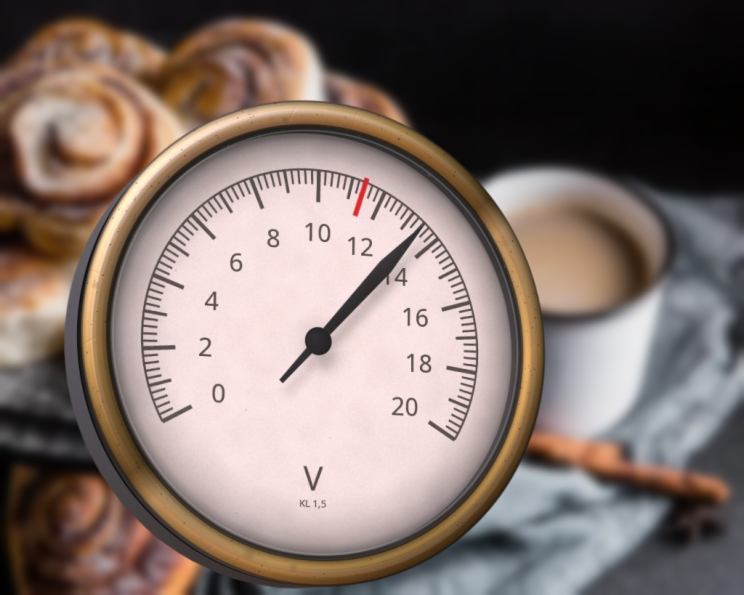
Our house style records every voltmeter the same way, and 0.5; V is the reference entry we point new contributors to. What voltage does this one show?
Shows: 13.4; V
